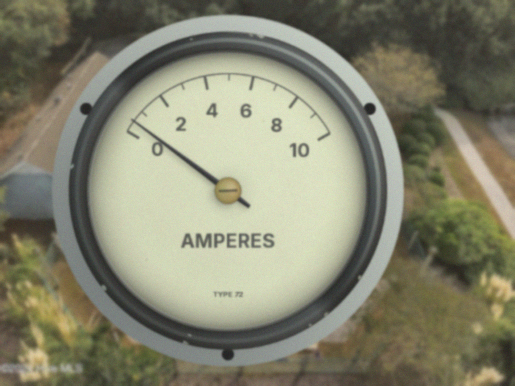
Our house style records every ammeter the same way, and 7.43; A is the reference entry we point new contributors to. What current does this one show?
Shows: 0.5; A
